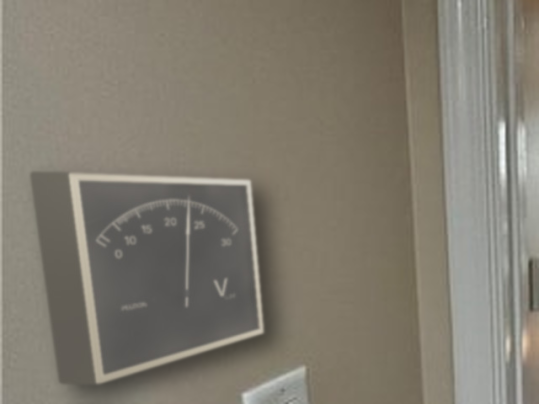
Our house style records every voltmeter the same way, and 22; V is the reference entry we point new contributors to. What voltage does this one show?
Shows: 22.5; V
